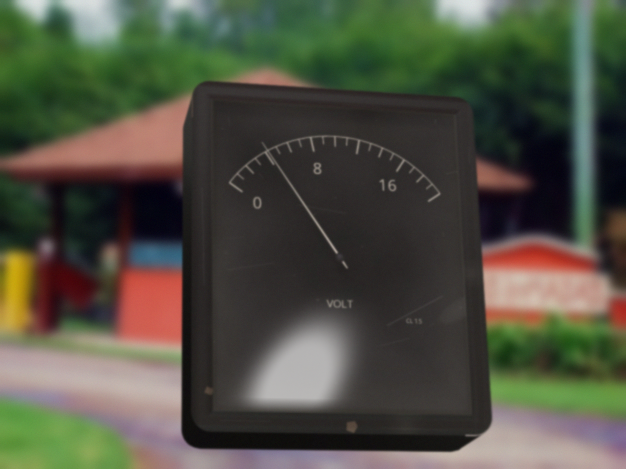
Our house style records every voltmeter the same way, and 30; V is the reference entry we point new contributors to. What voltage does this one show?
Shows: 4; V
